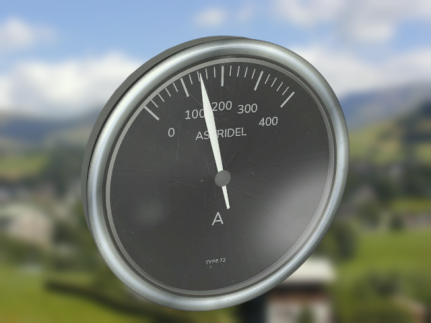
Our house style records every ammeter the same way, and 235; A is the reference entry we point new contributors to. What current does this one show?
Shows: 140; A
